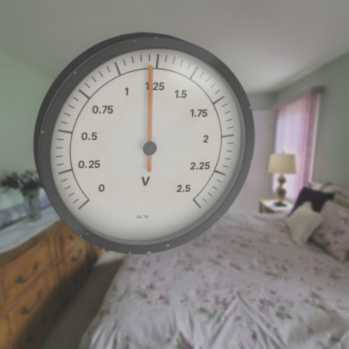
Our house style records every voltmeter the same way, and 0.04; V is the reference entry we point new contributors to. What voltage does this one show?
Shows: 1.2; V
